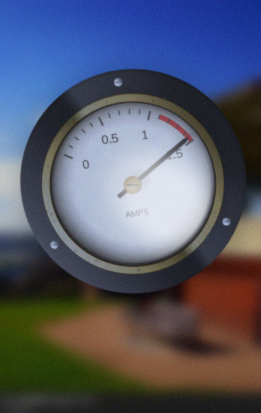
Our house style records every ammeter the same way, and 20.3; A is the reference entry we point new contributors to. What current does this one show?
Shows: 1.45; A
